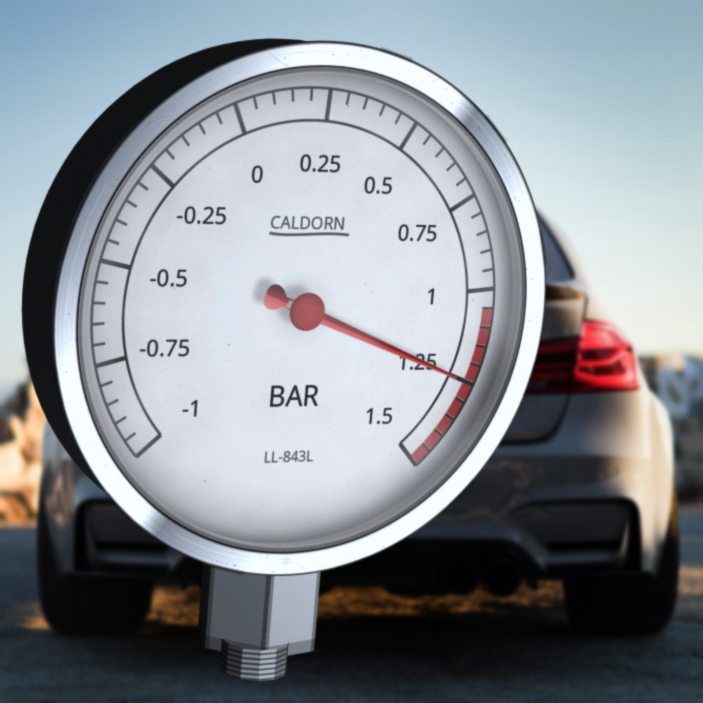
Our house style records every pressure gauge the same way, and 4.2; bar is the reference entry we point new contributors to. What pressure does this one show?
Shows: 1.25; bar
